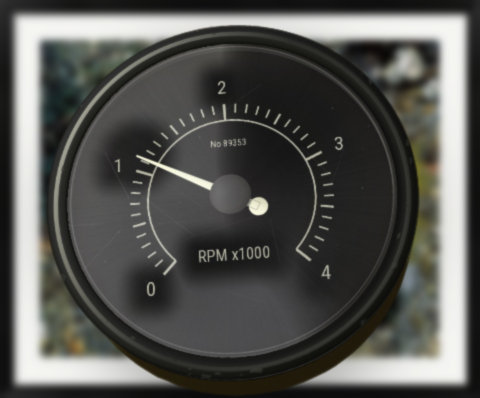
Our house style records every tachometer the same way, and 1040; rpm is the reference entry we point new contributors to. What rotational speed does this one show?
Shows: 1100; rpm
